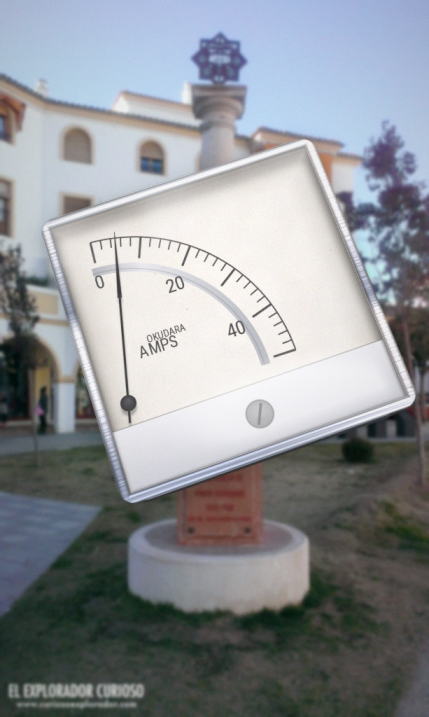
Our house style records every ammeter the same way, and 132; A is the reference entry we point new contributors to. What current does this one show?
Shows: 5; A
